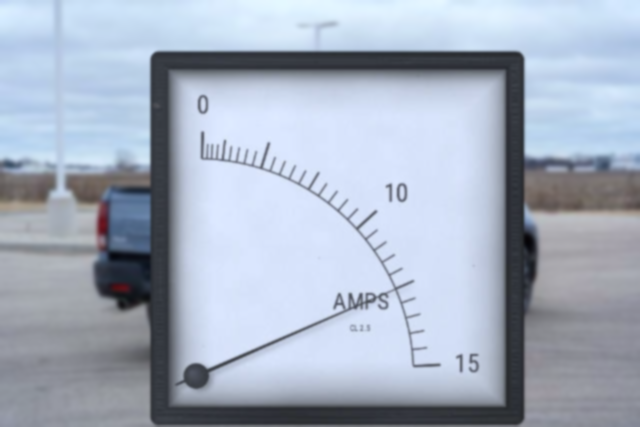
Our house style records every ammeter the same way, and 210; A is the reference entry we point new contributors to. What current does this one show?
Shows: 12.5; A
